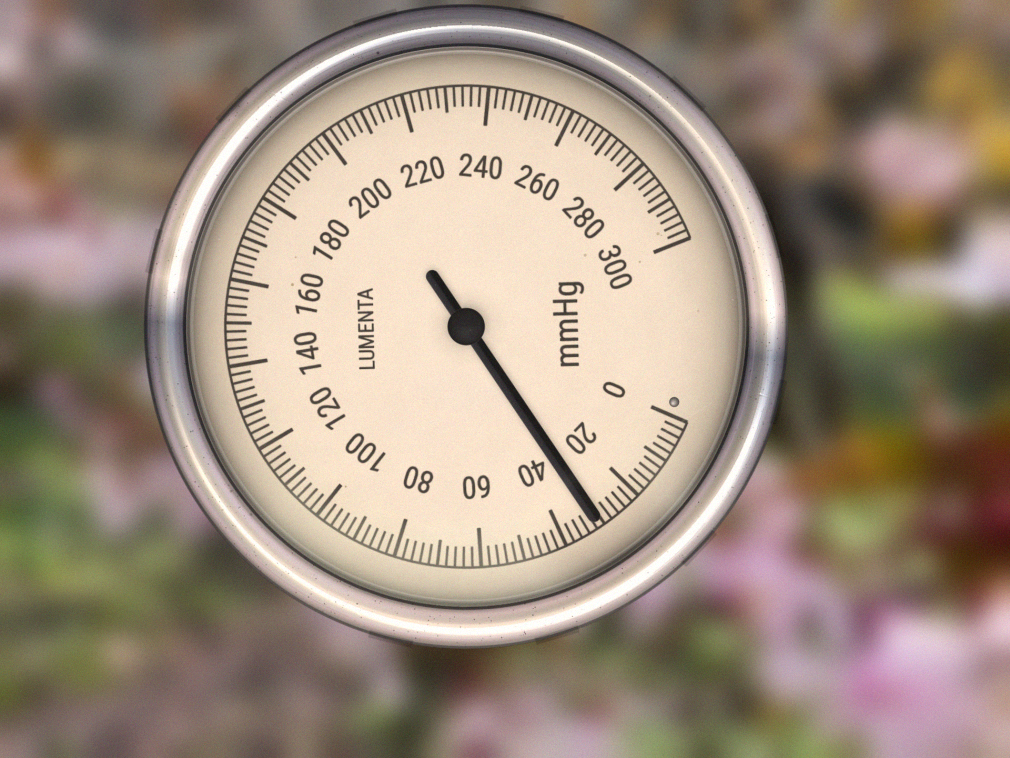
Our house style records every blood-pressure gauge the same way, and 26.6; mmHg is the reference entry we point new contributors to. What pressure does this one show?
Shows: 31; mmHg
